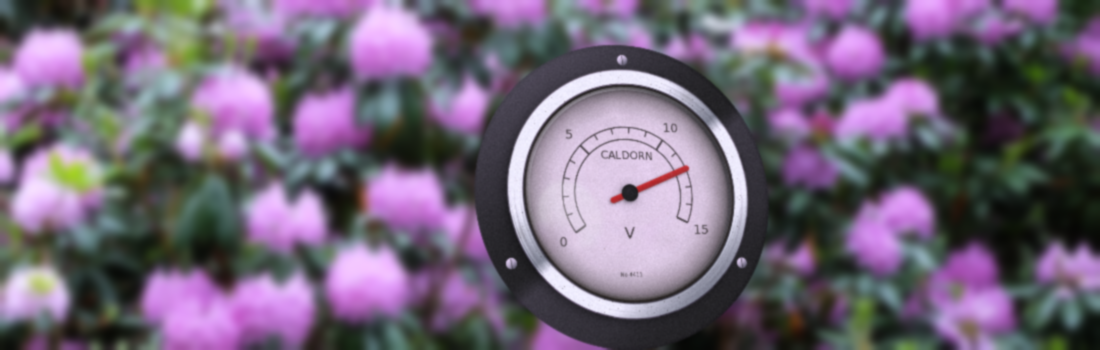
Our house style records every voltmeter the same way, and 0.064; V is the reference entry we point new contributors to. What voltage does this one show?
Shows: 12; V
